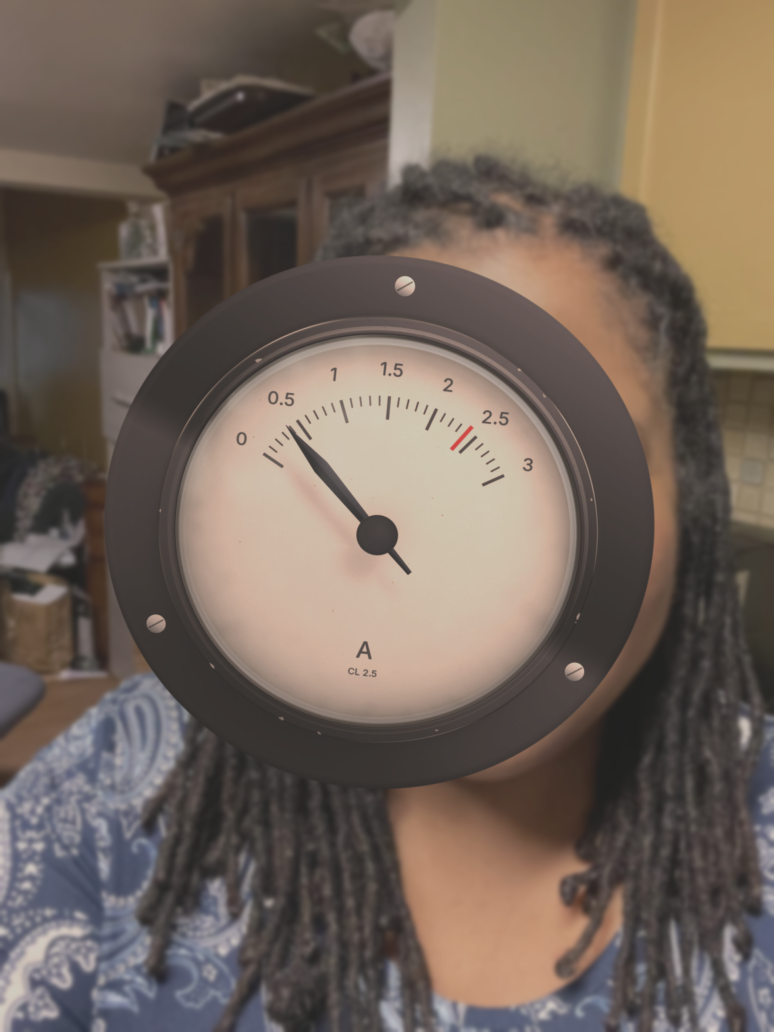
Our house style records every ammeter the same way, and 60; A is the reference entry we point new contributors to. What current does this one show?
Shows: 0.4; A
